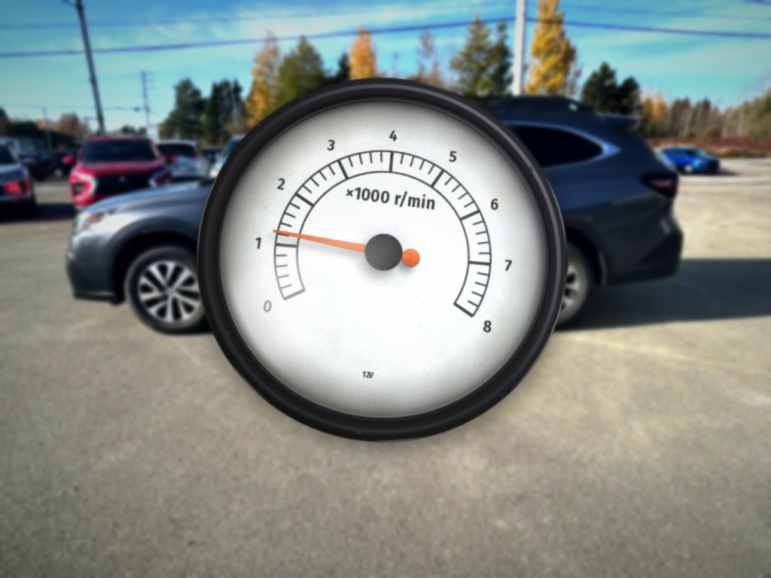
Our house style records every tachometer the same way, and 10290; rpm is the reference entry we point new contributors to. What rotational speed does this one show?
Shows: 1200; rpm
